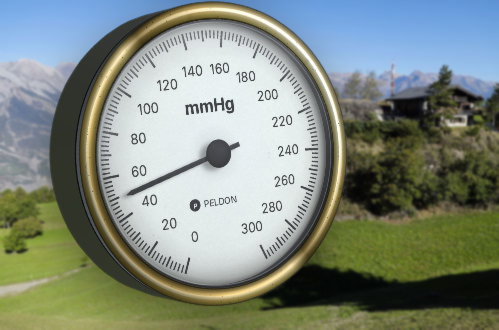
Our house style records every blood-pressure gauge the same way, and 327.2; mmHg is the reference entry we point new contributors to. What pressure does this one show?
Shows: 50; mmHg
